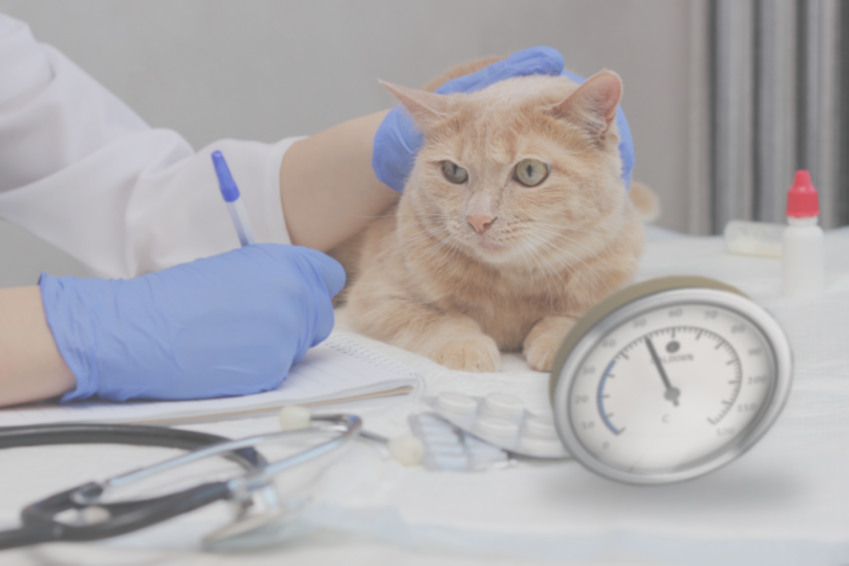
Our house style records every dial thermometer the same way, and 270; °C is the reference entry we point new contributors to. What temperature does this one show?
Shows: 50; °C
